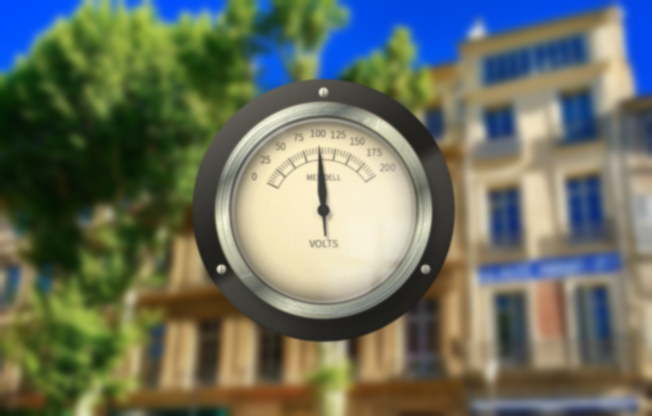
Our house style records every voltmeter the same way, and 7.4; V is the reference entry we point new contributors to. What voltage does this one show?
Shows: 100; V
